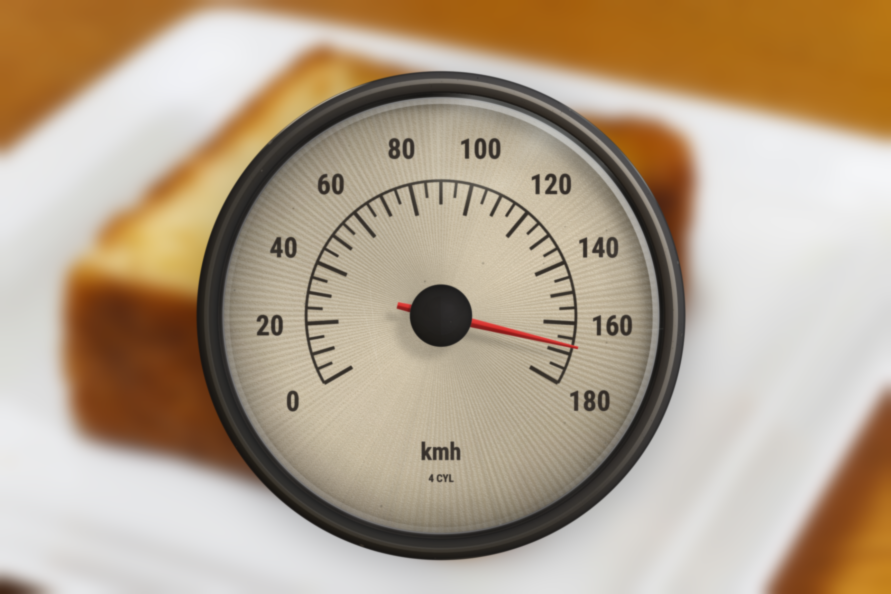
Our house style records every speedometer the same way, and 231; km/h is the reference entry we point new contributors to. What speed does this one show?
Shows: 167.5; km/h
